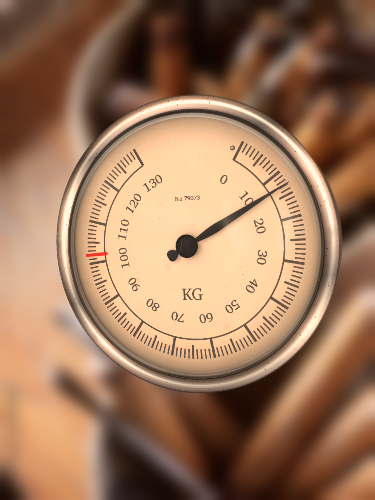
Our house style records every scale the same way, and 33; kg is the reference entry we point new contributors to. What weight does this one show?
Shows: 13; kg
